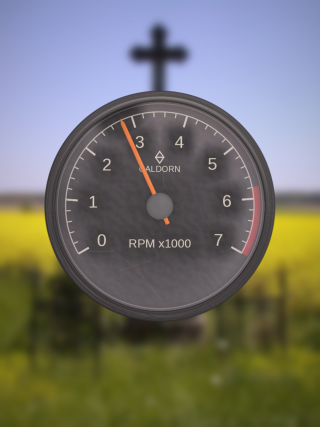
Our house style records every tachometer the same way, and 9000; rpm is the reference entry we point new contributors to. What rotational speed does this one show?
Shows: 2800; rpm
